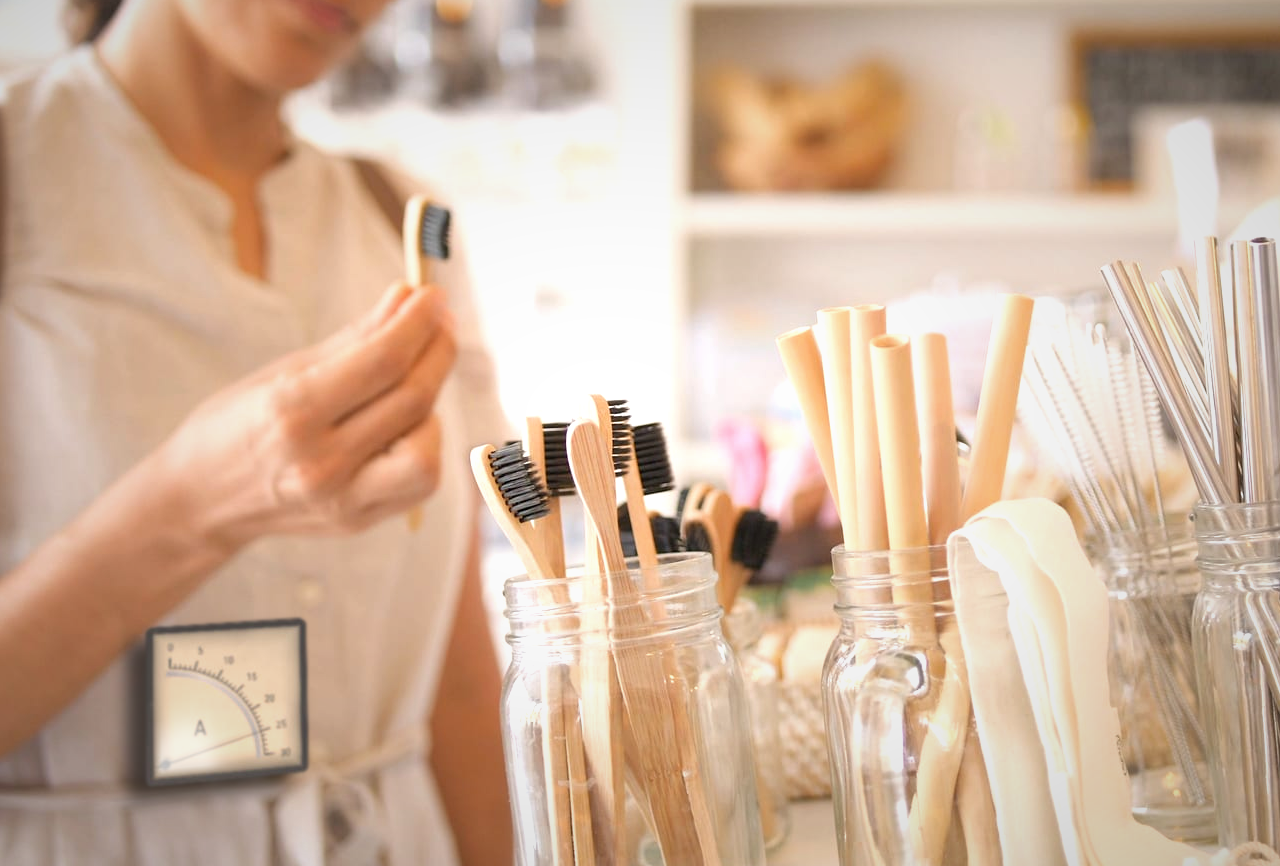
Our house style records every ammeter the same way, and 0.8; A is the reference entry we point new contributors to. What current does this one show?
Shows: 25; A
